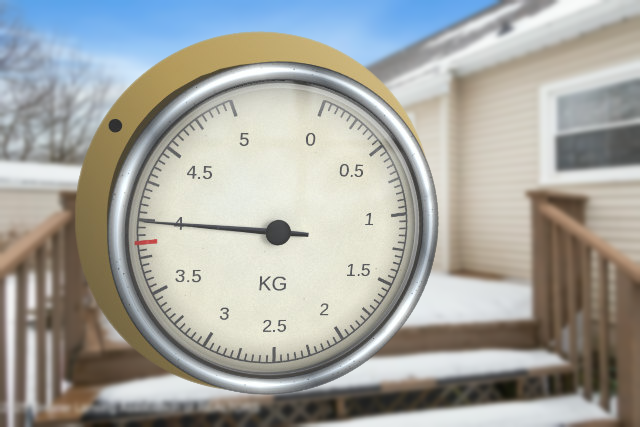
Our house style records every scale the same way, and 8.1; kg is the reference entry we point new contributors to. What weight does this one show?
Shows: 4; kg
